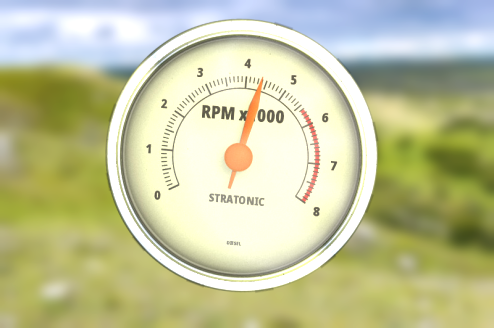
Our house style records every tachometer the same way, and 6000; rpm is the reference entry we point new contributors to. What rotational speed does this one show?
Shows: 4400; rpm
